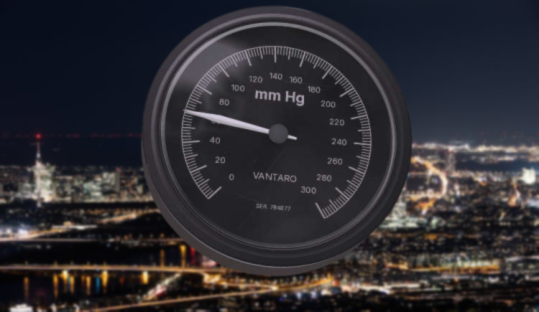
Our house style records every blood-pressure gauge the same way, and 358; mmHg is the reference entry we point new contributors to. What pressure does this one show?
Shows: 60; mmHg
